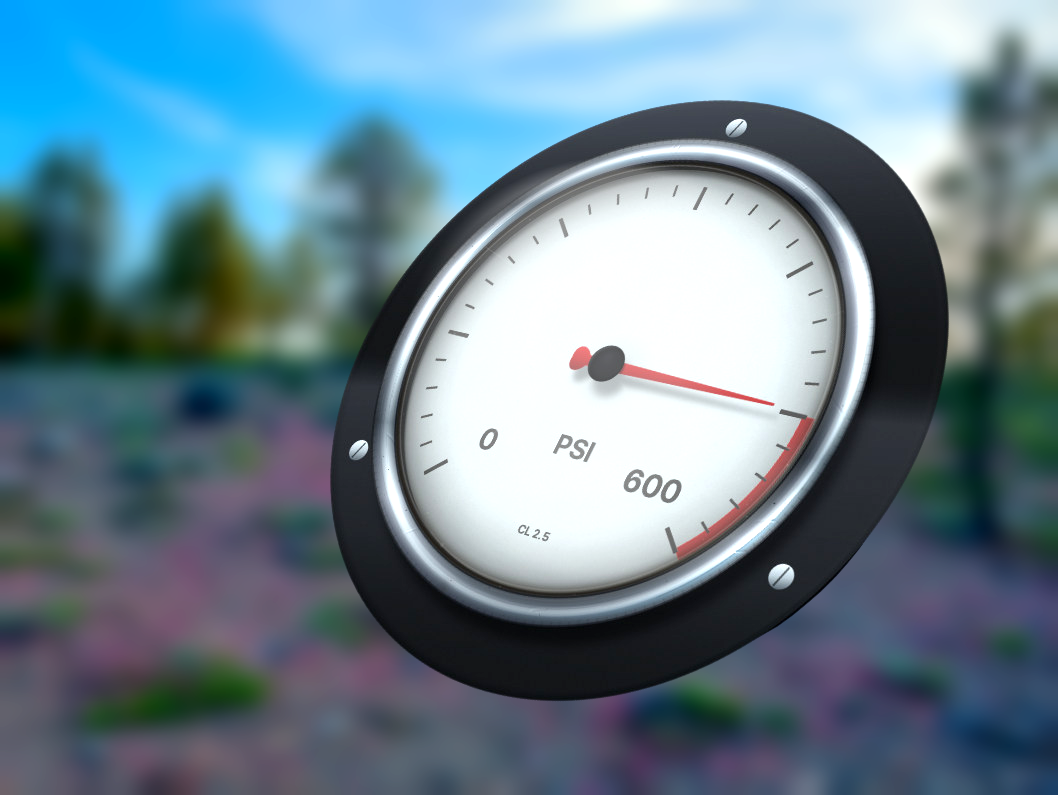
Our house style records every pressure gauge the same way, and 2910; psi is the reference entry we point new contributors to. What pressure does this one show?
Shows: 500; psi
